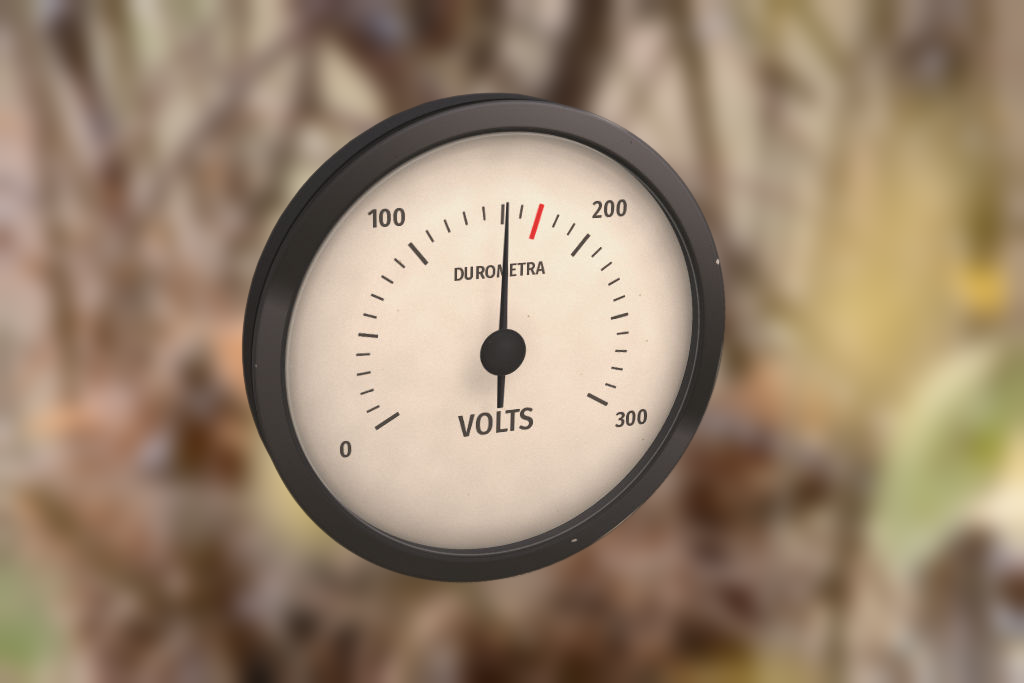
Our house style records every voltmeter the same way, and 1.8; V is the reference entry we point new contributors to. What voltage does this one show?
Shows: 150; V
